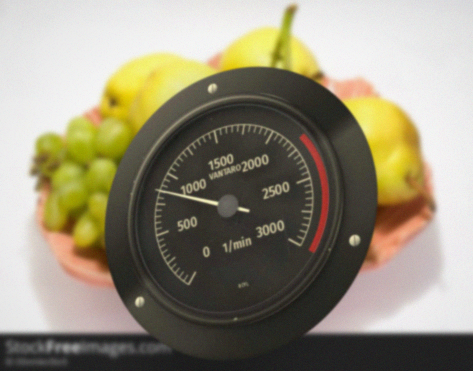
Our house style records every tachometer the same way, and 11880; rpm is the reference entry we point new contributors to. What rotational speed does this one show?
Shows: 850; rpm
